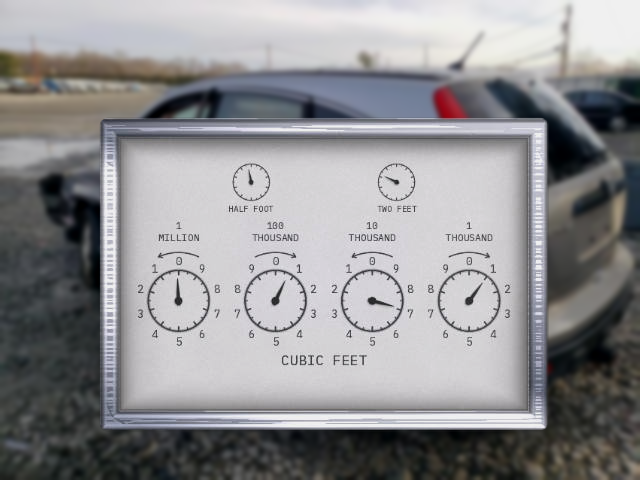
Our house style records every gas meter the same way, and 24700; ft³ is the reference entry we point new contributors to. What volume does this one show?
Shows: 7100; ft³
